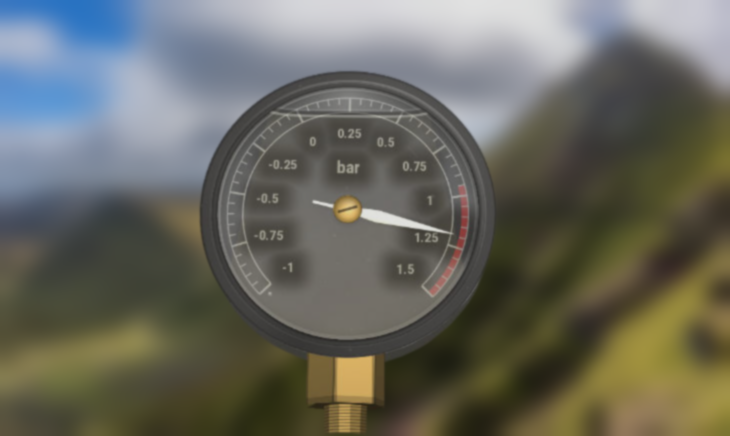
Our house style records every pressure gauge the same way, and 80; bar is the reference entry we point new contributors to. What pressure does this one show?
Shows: 1.2; bar
